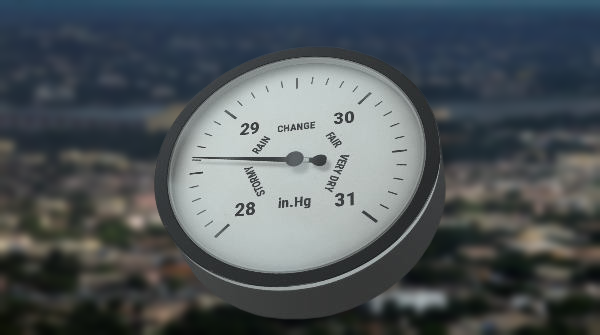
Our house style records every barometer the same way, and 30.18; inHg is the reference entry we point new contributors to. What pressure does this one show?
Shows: 28.6; inHg
